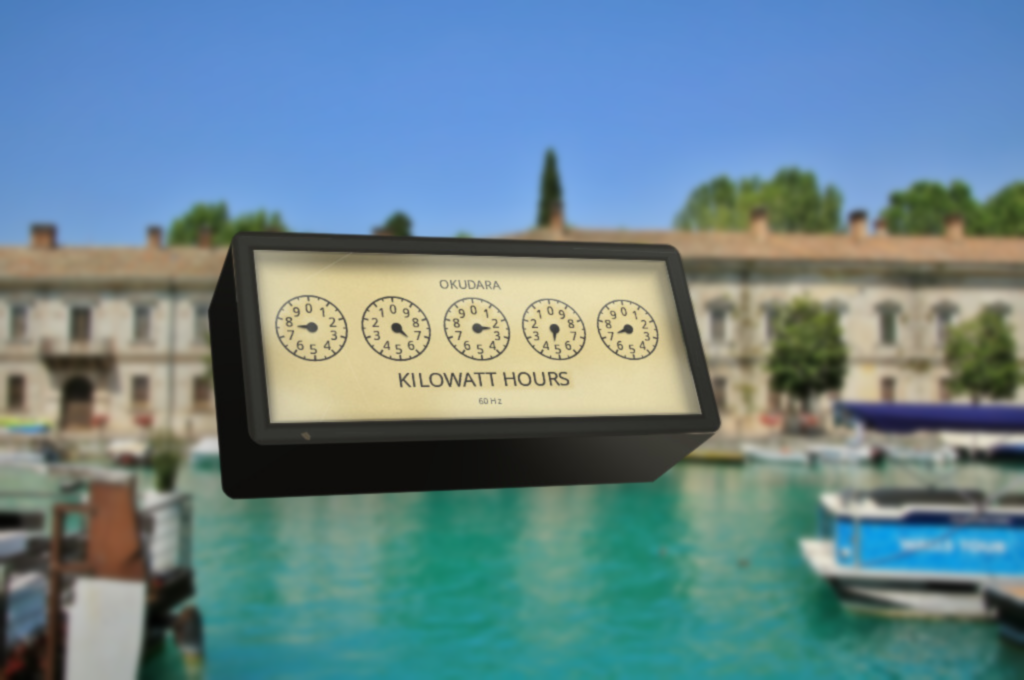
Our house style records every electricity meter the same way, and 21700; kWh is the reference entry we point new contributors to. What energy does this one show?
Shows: 76247; kWh
